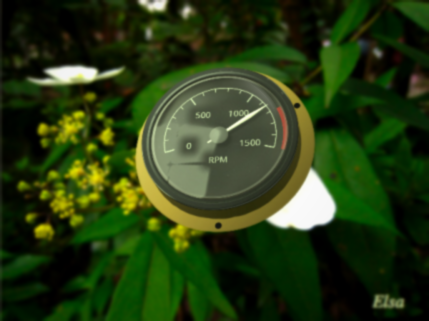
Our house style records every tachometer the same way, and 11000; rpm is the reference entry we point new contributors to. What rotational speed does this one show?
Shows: 1150; rpm
